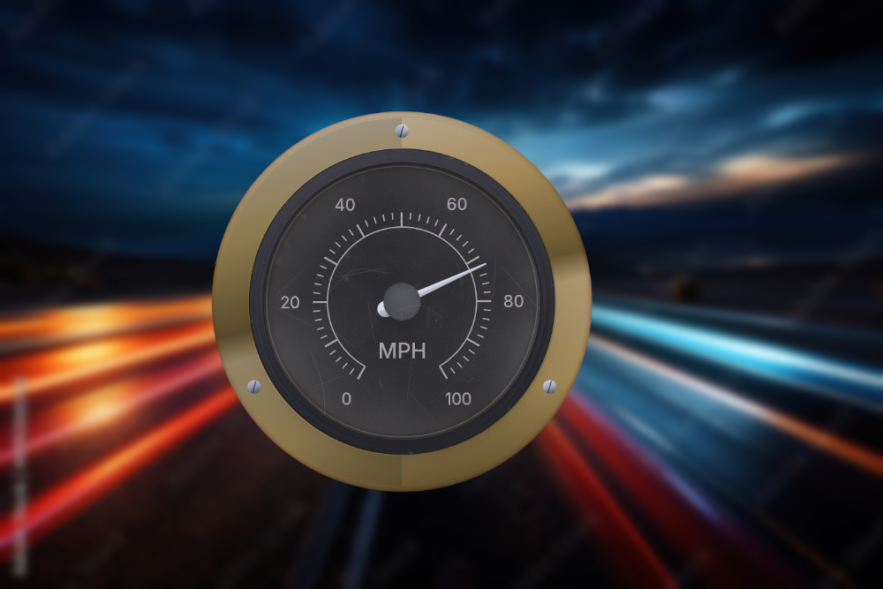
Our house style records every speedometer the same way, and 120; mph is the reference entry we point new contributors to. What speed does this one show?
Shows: 72; mph
